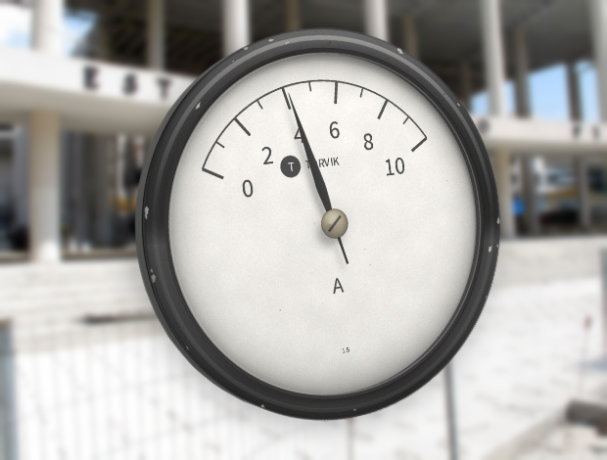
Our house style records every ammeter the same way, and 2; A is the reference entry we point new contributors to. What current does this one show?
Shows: 4; A
